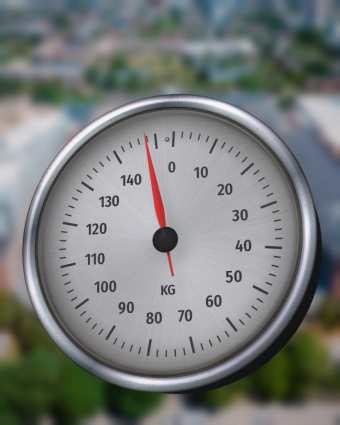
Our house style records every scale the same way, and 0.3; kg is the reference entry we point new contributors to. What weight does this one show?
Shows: 148; kg
